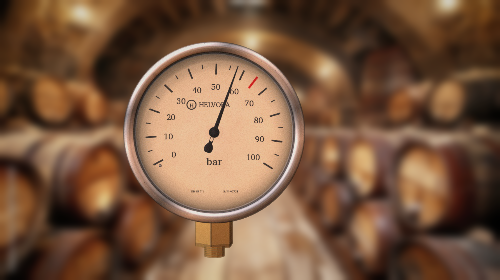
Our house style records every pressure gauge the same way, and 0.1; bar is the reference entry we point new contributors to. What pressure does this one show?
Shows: 57.5; bar
